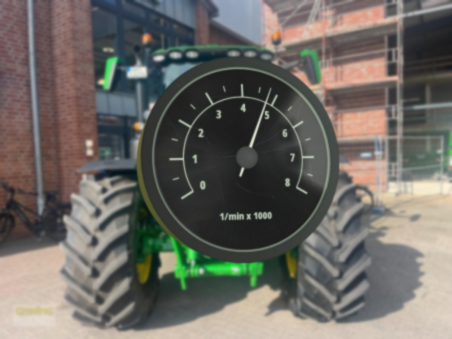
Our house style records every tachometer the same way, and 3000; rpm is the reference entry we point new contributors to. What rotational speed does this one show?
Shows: 4750; rpm
